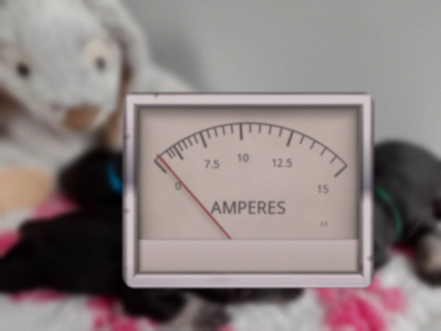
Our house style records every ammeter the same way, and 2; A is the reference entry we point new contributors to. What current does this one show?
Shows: 2.5; A
